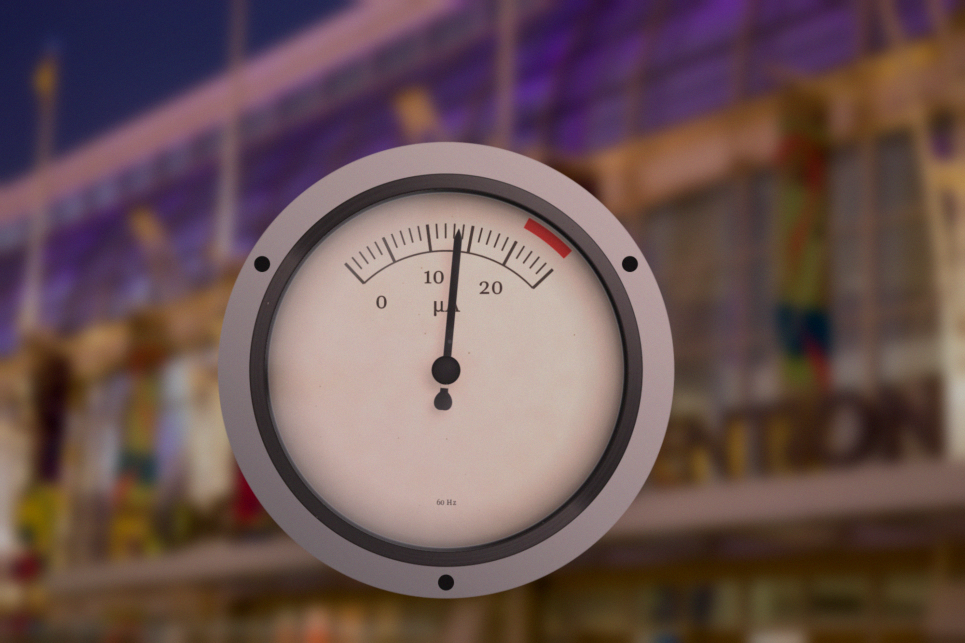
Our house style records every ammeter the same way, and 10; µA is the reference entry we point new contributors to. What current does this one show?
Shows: 13.5; µA
